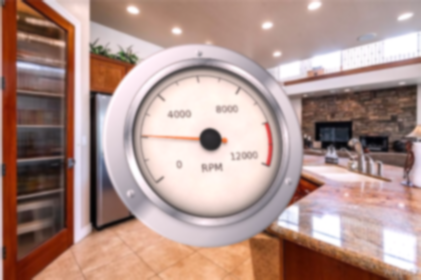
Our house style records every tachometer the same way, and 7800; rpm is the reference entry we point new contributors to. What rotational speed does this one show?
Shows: 2000; rpm
